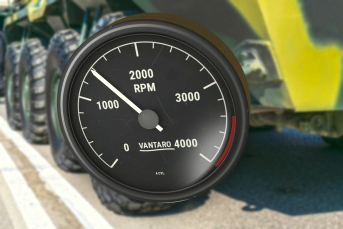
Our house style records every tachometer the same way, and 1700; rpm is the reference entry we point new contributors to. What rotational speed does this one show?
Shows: 1400; rpm
